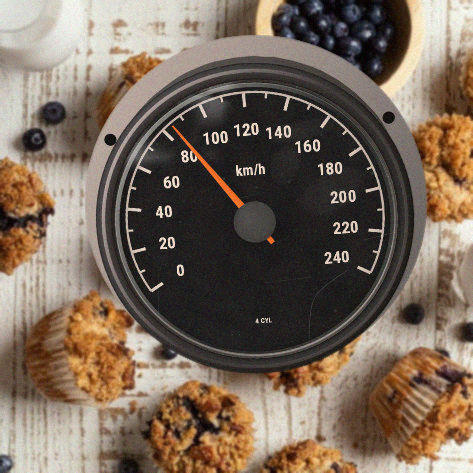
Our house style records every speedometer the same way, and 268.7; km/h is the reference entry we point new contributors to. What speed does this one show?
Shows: 85; km/h
